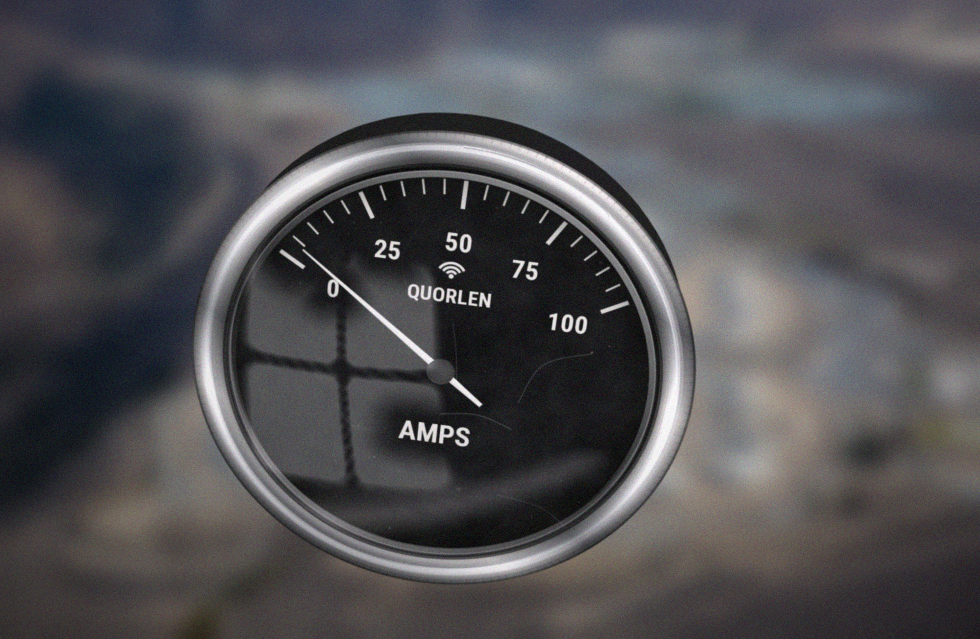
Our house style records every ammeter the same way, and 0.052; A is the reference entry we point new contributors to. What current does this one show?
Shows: 5; A
